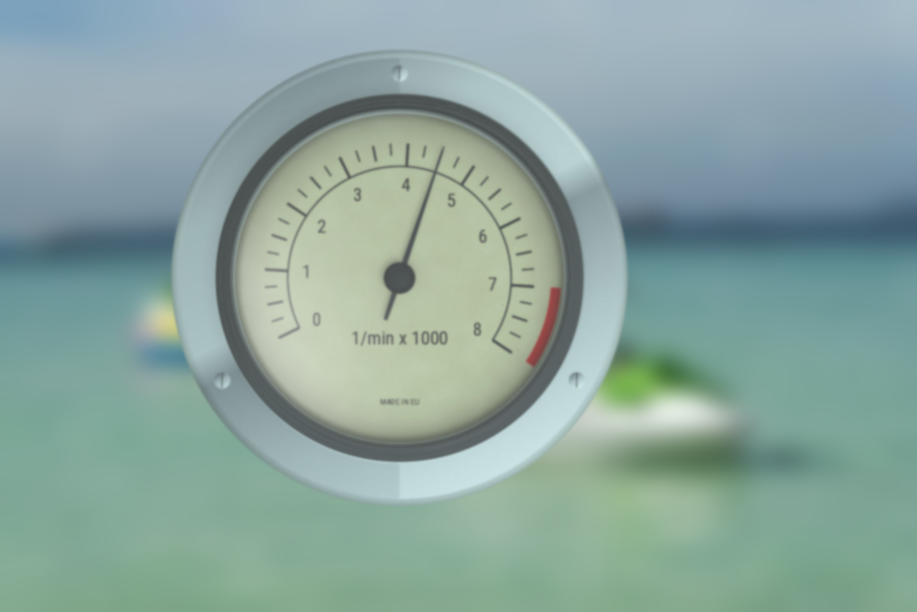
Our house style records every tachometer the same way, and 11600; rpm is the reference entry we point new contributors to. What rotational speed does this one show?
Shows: 4500; rpm
